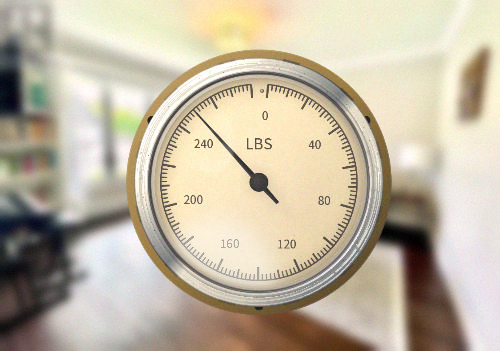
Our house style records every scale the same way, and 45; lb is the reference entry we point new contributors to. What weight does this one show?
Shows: 250; lb
